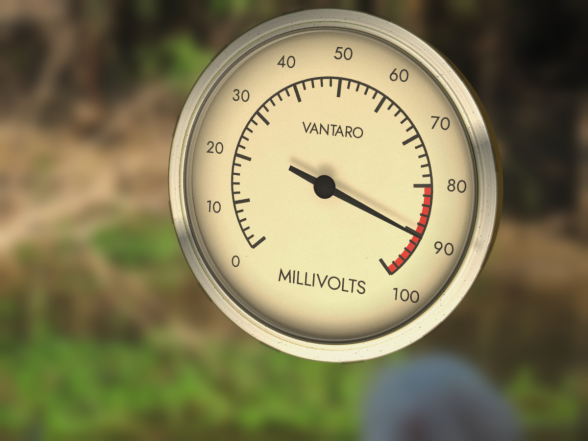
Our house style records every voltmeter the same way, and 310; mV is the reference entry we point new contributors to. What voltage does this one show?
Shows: 90; mV
